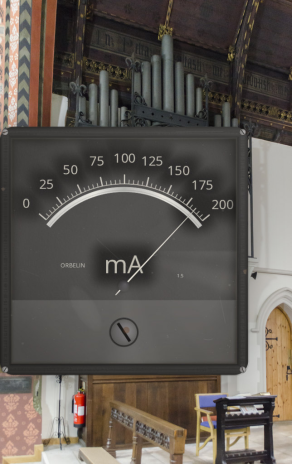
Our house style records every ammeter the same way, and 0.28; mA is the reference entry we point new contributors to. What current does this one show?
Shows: 185; mA
